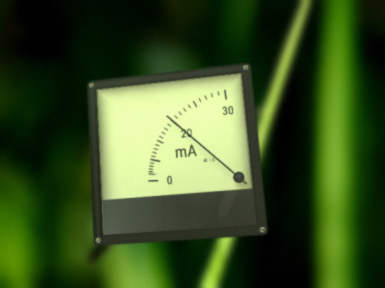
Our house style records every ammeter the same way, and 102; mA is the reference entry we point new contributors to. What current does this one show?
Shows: 20; mA
